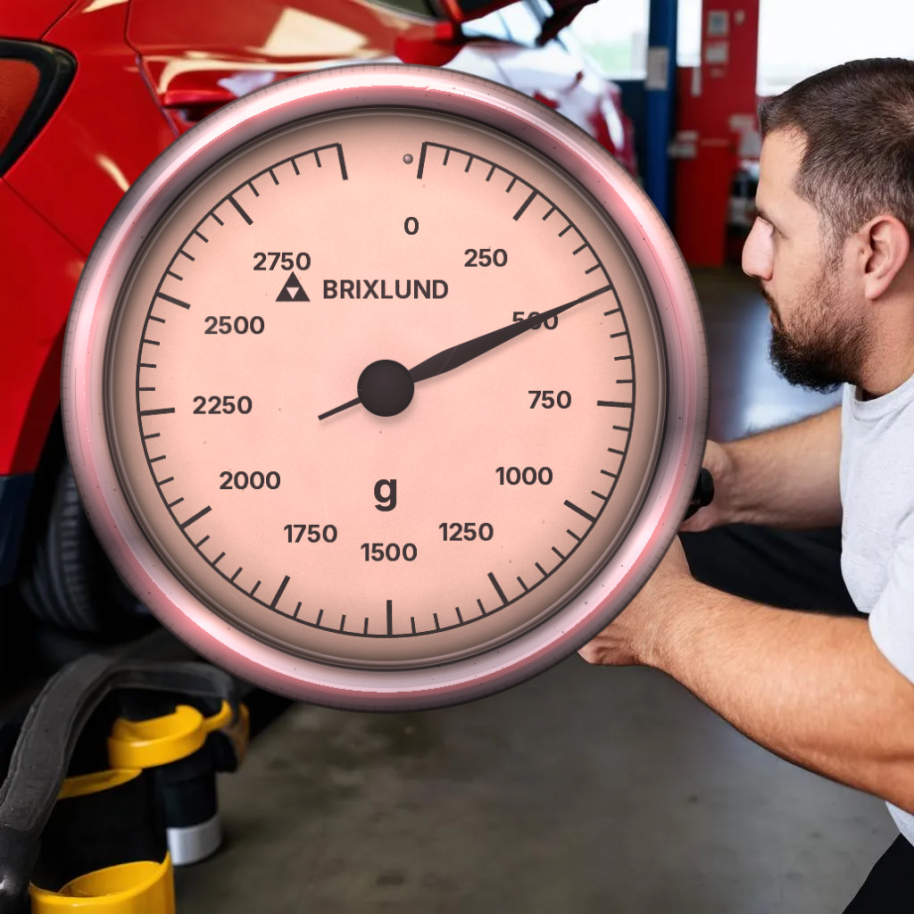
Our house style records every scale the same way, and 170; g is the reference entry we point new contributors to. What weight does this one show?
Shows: 500; g
